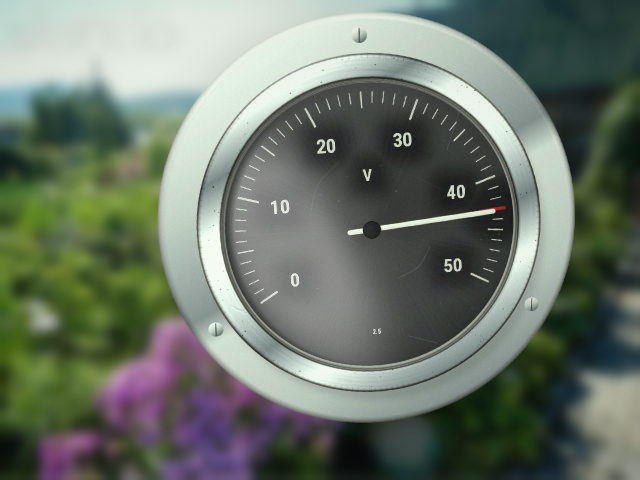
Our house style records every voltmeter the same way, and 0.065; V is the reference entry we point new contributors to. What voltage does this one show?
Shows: 43; V
